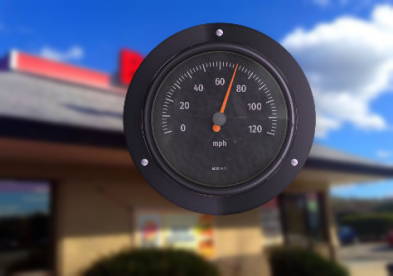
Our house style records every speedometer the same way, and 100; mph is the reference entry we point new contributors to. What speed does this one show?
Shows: 70; mph
